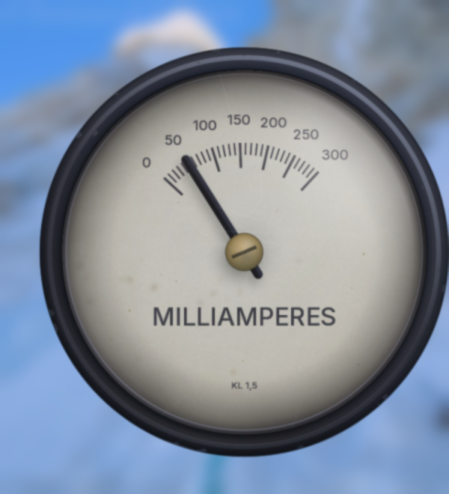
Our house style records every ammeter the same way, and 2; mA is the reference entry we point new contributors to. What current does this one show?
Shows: 50; mA
